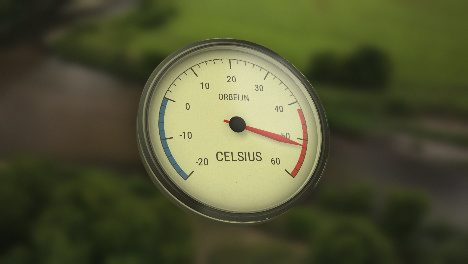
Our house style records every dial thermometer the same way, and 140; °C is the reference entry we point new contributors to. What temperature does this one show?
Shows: 52; °C
